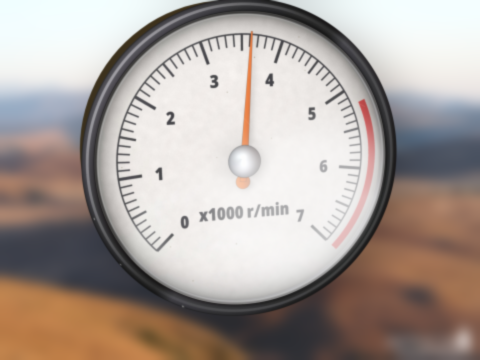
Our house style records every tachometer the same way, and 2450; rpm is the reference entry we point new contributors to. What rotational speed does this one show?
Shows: 3600; rpm
